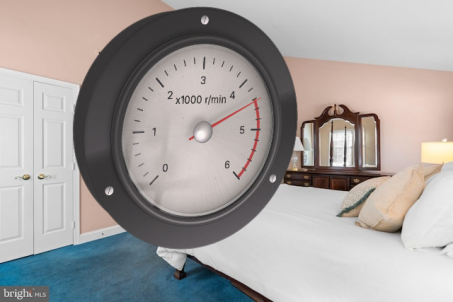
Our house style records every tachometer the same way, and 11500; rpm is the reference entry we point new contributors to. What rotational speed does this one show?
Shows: 4400; rpm
